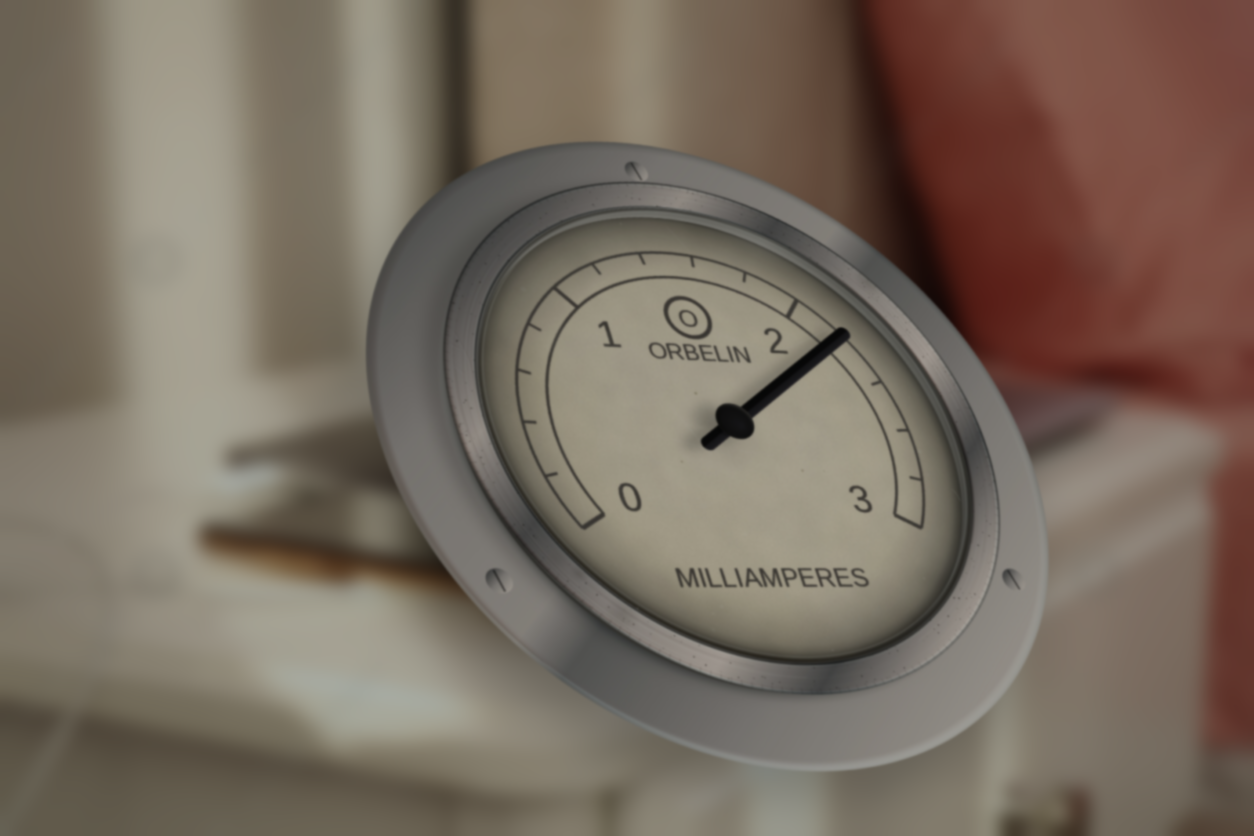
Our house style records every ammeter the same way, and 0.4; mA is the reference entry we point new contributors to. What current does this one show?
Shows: 2.2; mA
